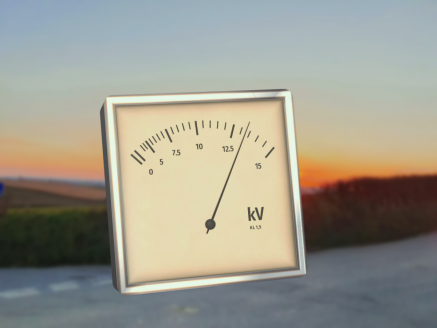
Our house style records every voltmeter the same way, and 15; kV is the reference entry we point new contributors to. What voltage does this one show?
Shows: 13.25; kV
